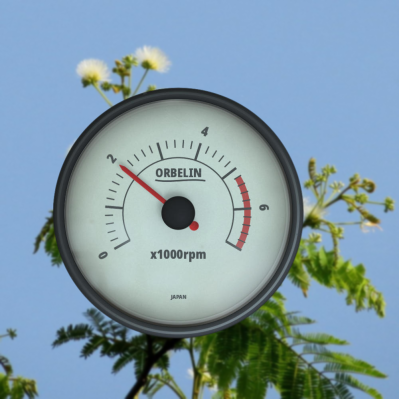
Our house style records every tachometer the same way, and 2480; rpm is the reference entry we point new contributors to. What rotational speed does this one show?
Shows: 2000; rpm
